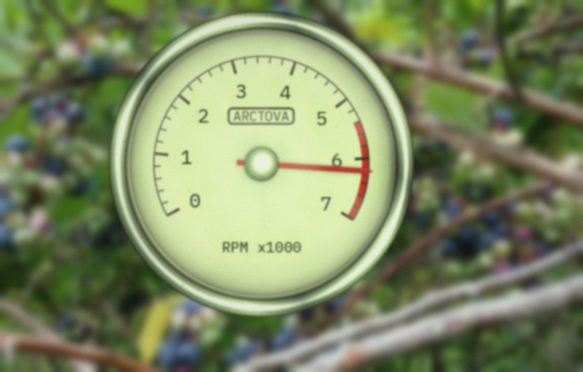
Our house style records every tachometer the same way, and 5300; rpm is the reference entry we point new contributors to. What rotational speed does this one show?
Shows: 6200; rpm
